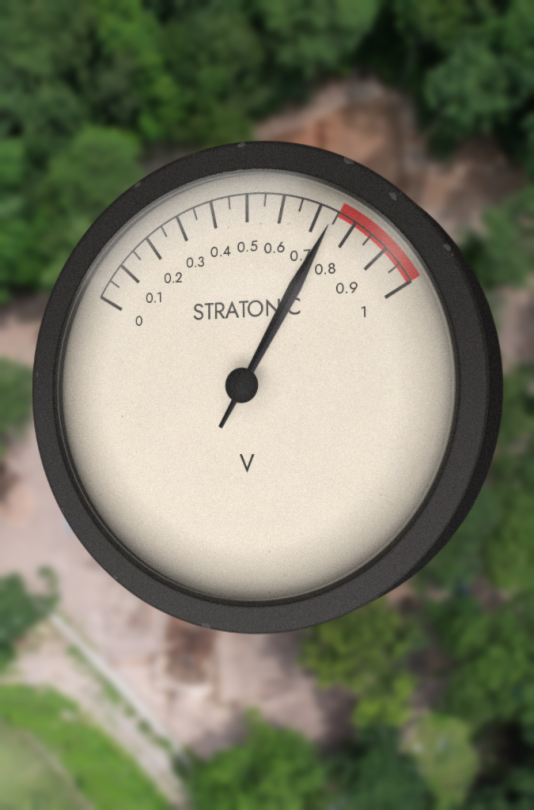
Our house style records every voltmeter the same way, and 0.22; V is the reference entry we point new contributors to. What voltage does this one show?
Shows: 0.75; V
